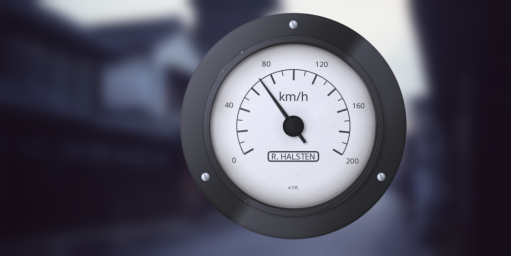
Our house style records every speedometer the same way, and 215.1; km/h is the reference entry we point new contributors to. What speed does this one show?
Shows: 70; km/h
